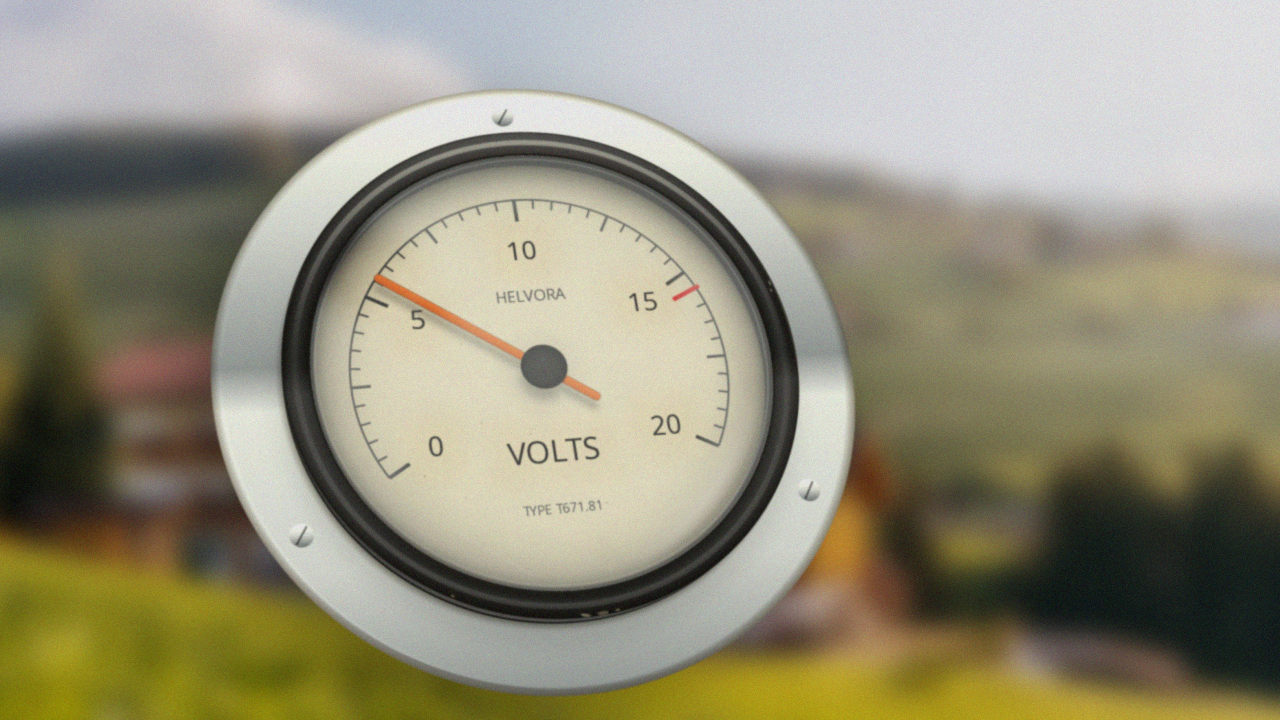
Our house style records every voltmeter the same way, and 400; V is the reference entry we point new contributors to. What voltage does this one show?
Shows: 5.5; V
